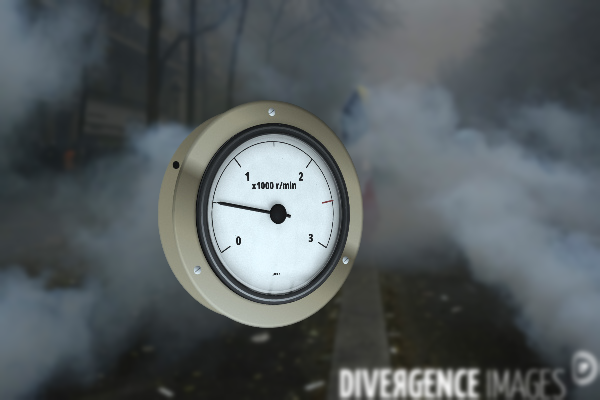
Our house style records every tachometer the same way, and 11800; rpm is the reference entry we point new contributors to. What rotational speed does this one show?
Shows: 500; rpm
